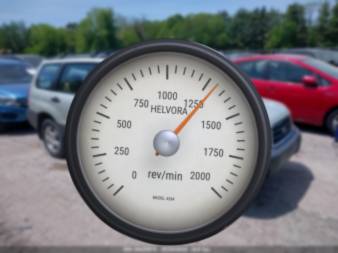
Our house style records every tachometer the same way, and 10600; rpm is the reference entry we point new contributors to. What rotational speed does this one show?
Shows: 1300; rpm
